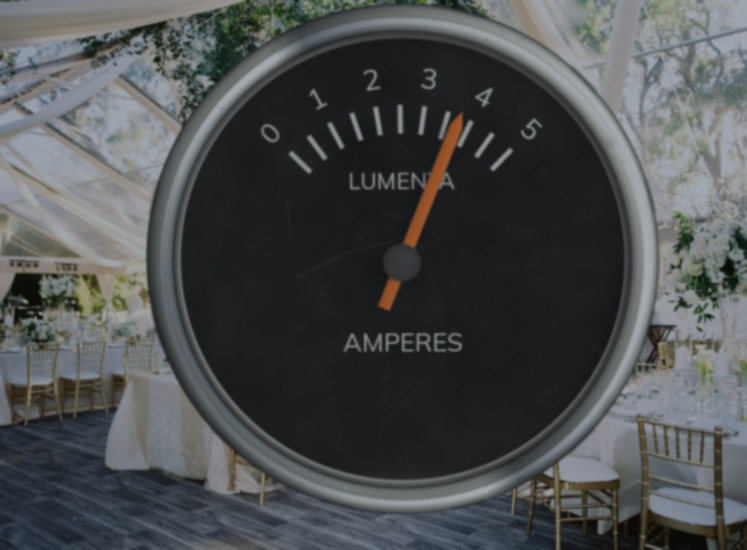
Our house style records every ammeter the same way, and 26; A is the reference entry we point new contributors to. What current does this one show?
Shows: 3.75; A
